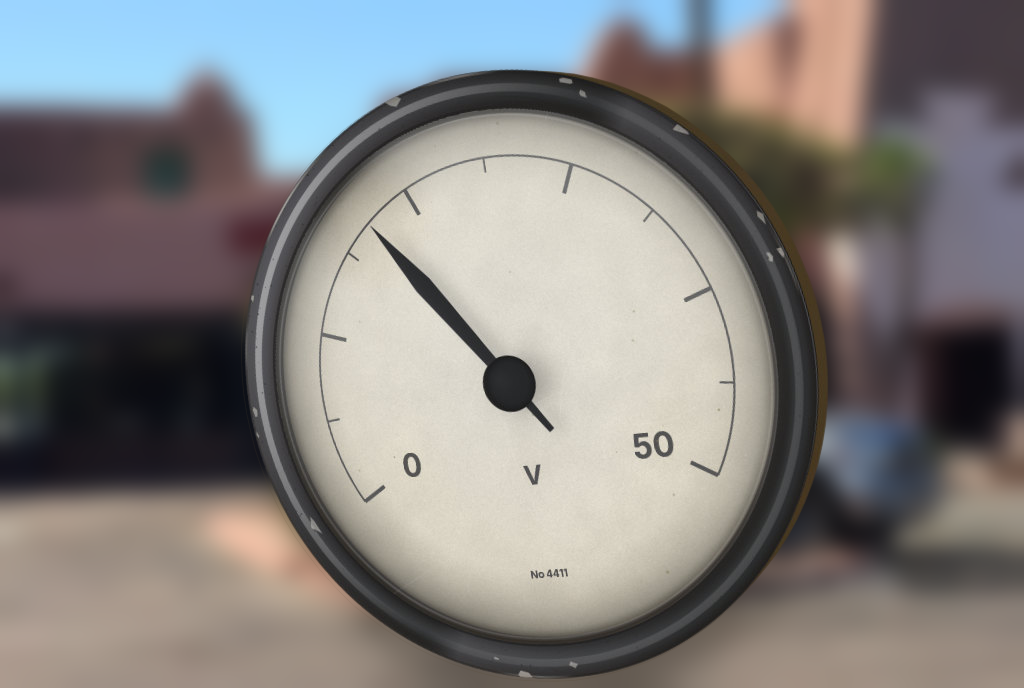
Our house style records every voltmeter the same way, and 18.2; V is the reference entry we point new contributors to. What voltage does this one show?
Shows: 17.5; V
